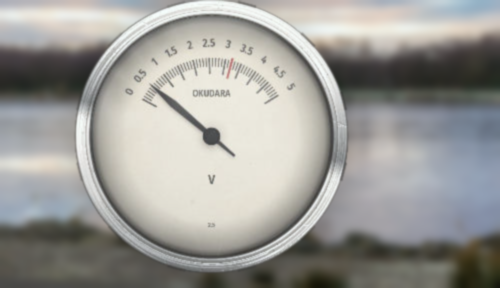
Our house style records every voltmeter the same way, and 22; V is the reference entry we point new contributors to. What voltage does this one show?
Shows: 0.5; V
